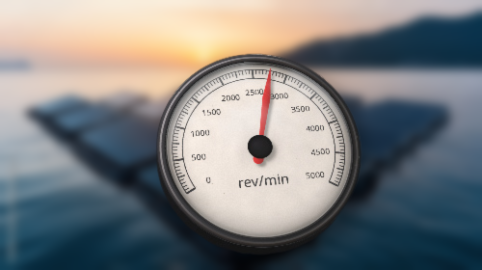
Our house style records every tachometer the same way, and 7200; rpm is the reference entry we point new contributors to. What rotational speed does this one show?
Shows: 2750; rpm
